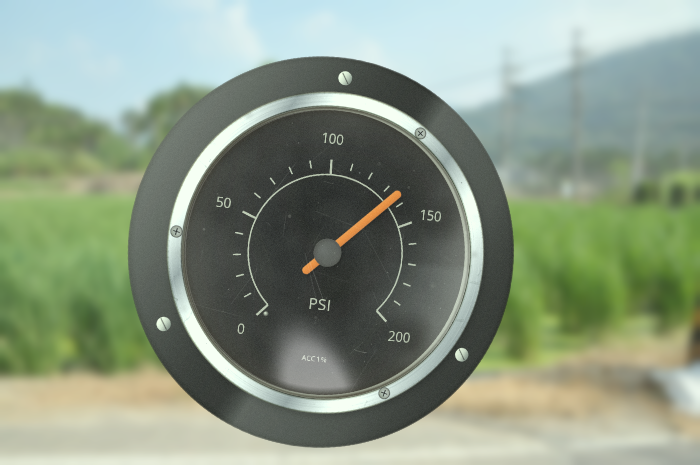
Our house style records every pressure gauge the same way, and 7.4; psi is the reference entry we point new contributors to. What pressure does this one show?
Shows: 135; psi
